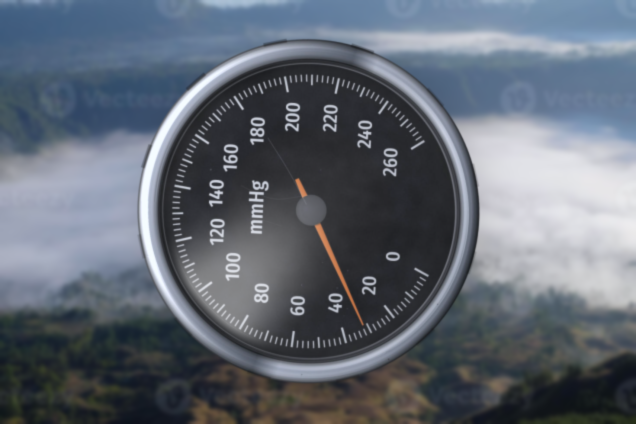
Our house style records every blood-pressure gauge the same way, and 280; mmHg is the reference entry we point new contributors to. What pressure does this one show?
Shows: 32; mmHg
